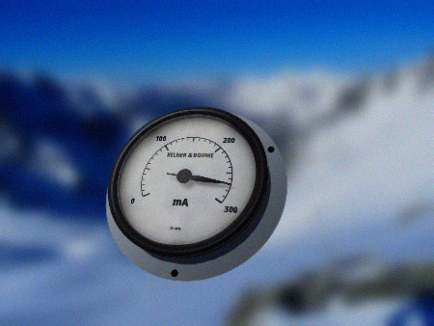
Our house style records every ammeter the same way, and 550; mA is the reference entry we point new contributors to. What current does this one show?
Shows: 270; mA
